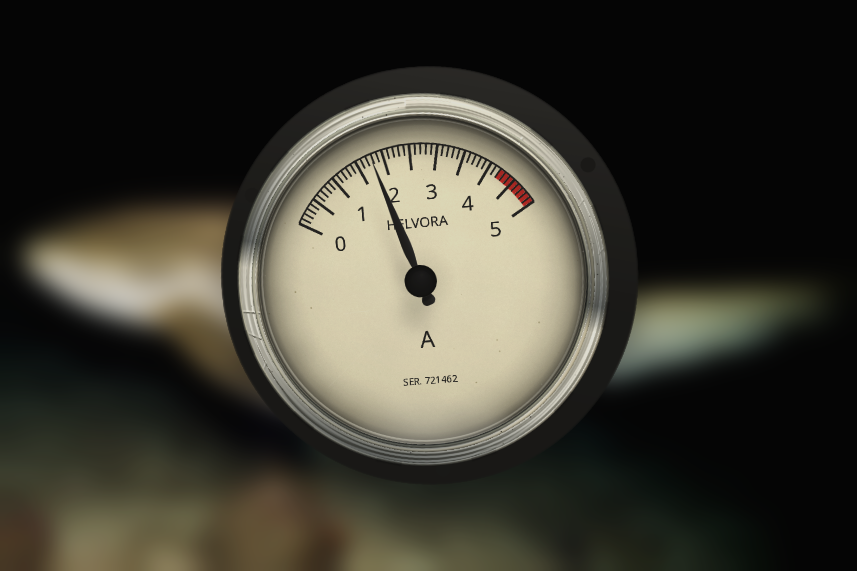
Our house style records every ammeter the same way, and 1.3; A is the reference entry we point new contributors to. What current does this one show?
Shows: 1.8; A
